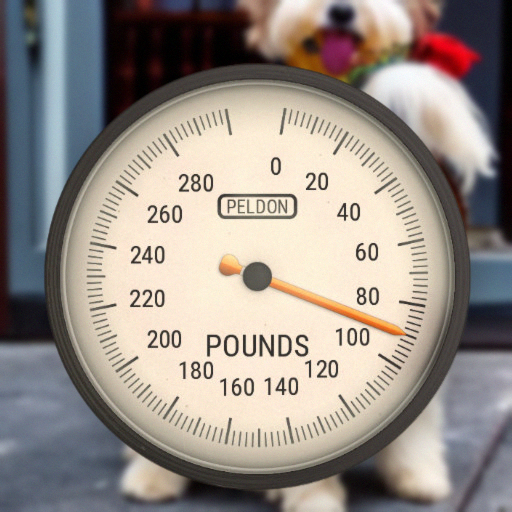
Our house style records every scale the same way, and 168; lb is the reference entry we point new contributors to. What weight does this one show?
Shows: 90; lb
